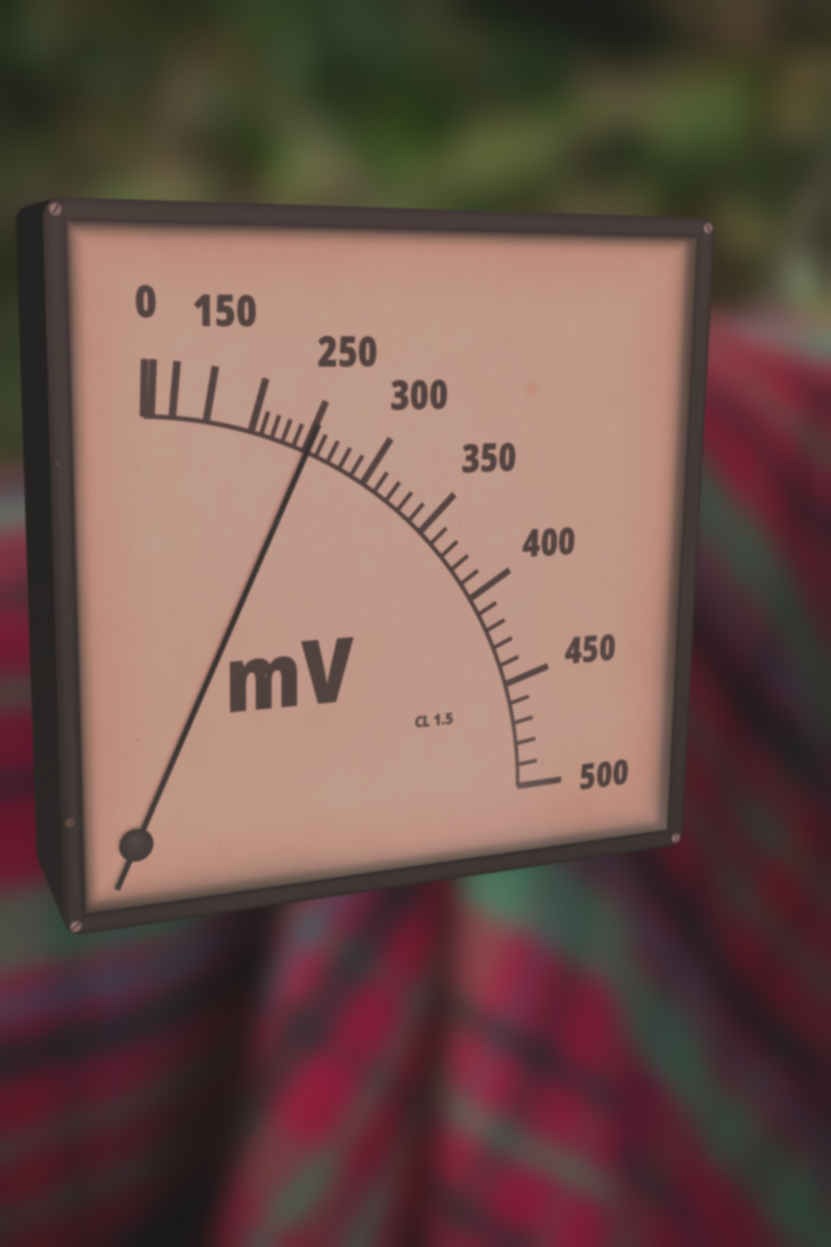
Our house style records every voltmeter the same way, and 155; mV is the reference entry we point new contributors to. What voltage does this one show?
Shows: 250; mV
